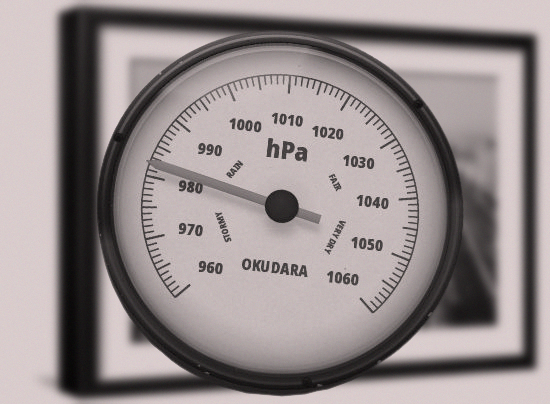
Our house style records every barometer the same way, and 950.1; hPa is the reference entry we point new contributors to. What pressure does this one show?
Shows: 982; hPa
